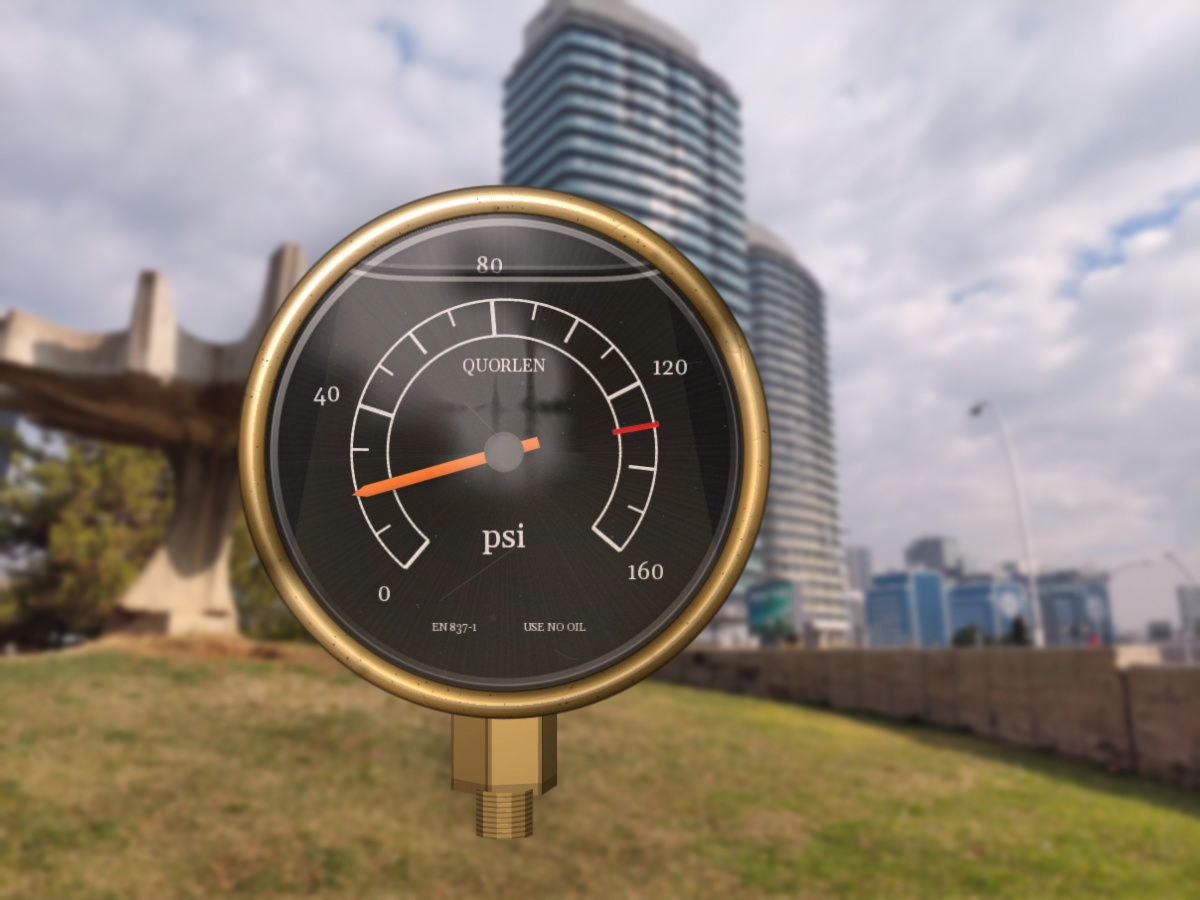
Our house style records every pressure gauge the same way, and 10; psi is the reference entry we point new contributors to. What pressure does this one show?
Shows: 20; psi
